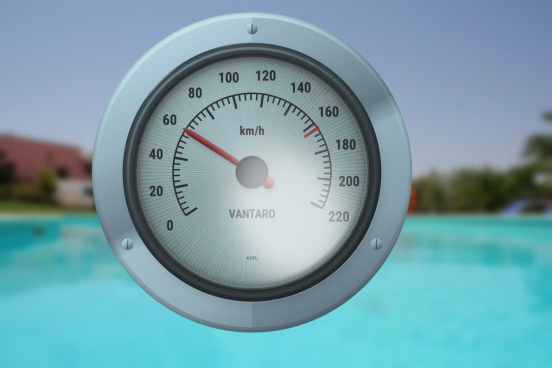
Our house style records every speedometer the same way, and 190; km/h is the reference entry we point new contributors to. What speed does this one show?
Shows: 60; km/h
